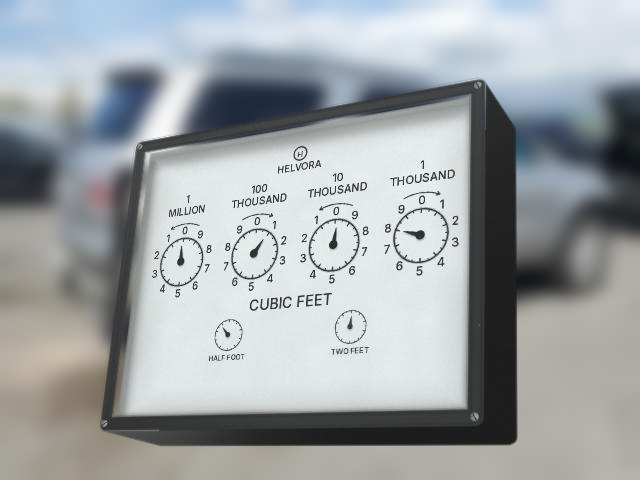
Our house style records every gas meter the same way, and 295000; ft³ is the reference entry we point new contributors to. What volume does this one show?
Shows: 9800; ft³
